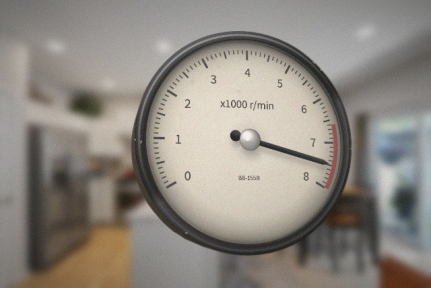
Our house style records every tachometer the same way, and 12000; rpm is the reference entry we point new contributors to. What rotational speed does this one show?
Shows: 7500; rpm
